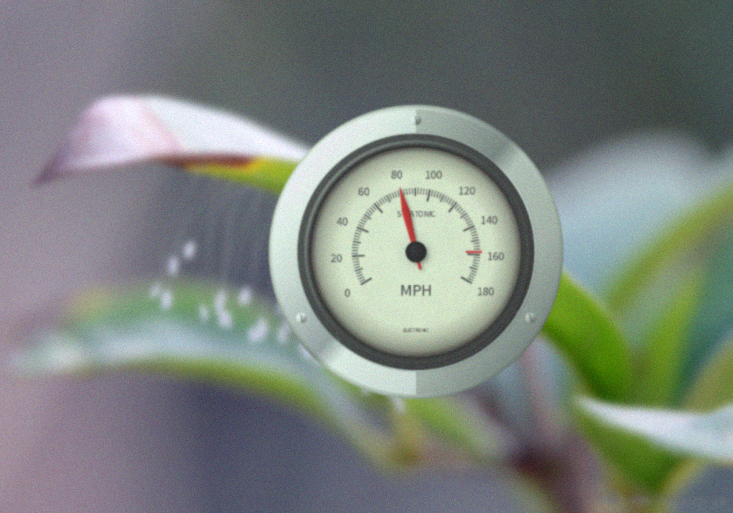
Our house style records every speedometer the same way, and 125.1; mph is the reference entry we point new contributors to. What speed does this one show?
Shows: 80; mph
